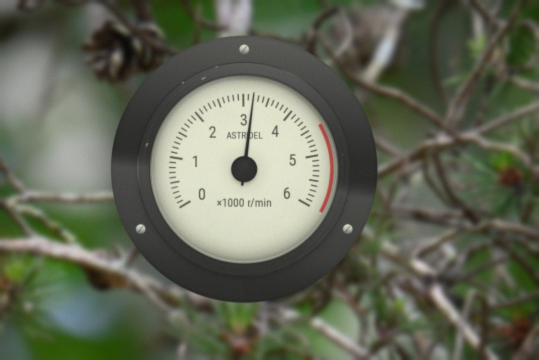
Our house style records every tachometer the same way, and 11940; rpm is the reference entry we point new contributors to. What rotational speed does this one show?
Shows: 3200; rpm
